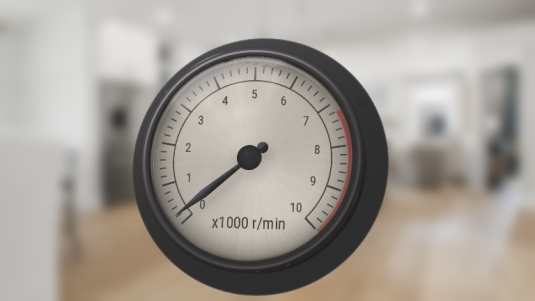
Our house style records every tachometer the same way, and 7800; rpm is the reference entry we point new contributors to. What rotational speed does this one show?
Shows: 200; rpm
